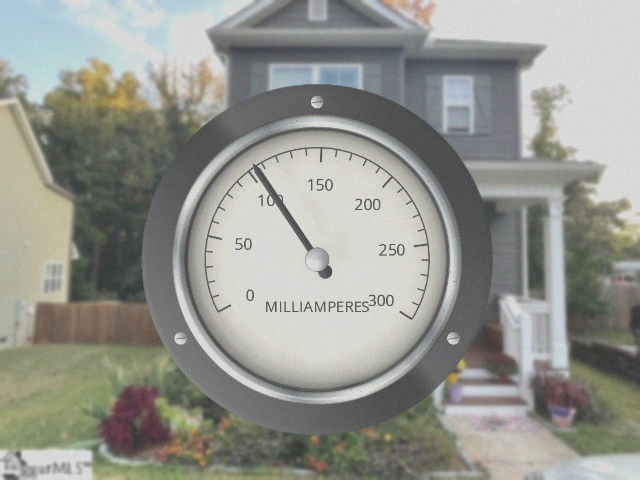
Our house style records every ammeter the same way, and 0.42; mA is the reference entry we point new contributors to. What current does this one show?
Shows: 105; mA
